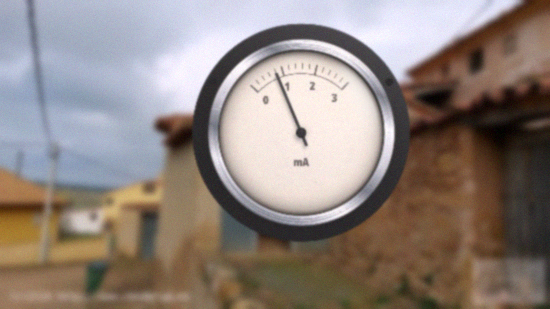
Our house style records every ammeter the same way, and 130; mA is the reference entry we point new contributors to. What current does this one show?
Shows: 0.8; mA
